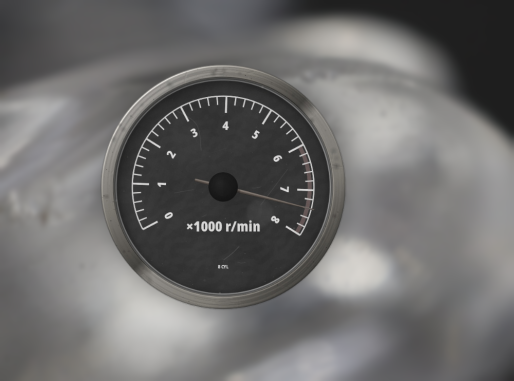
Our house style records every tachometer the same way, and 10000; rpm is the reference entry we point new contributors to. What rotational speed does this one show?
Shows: 7400; rpm
